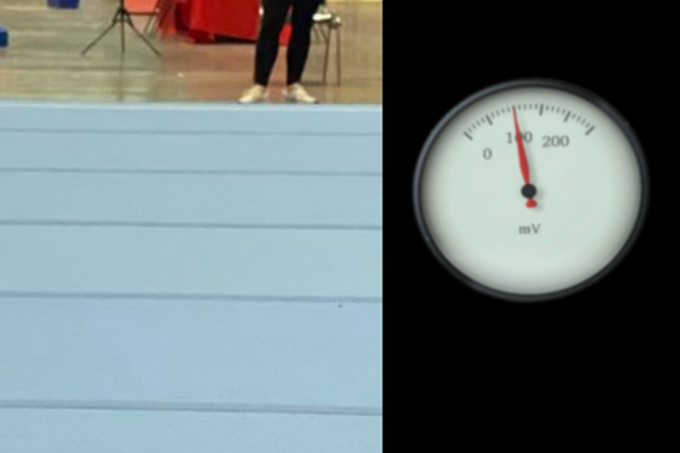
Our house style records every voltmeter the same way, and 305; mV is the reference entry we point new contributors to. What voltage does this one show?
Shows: 100; mV
